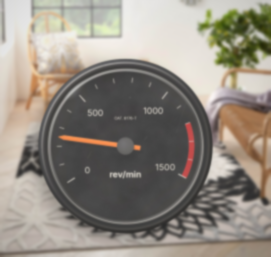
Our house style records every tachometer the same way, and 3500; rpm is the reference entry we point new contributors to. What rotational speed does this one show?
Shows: 250; rpm
